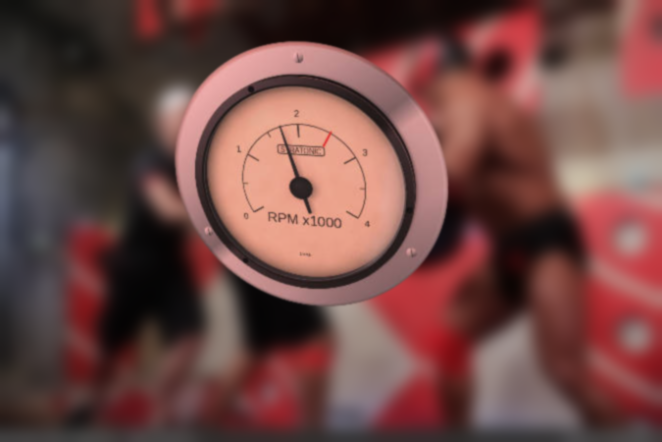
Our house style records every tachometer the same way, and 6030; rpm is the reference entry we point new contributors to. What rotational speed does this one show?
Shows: 1750; rpm
